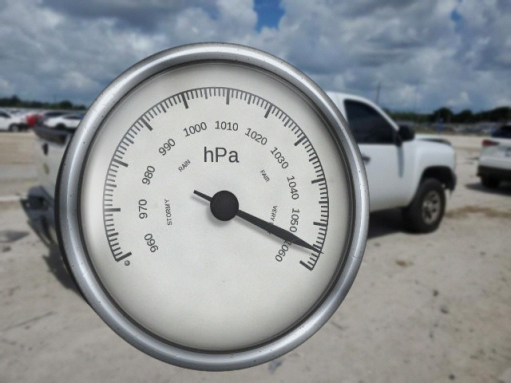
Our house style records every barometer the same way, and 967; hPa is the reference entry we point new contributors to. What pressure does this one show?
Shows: 1056; hPa
